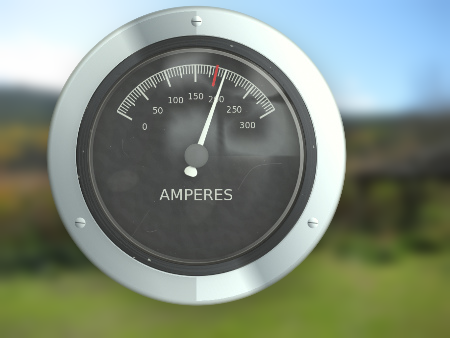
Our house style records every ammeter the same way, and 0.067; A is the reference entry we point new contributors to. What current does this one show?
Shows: 200; A
